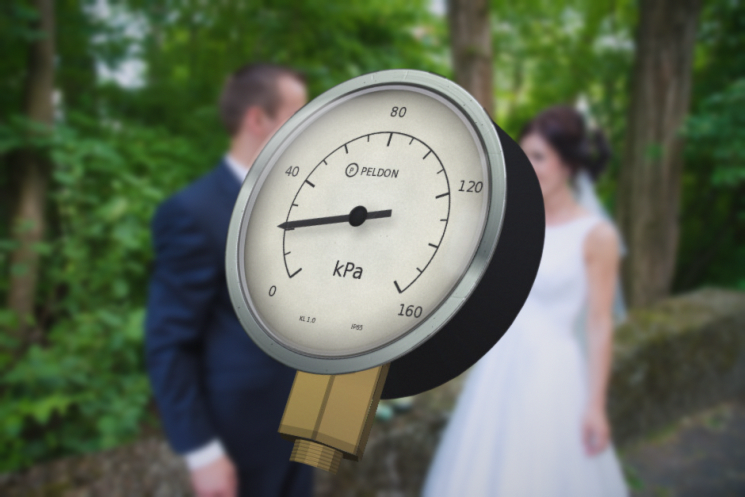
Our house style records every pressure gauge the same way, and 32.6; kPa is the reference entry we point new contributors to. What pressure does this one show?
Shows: 20; kPa
